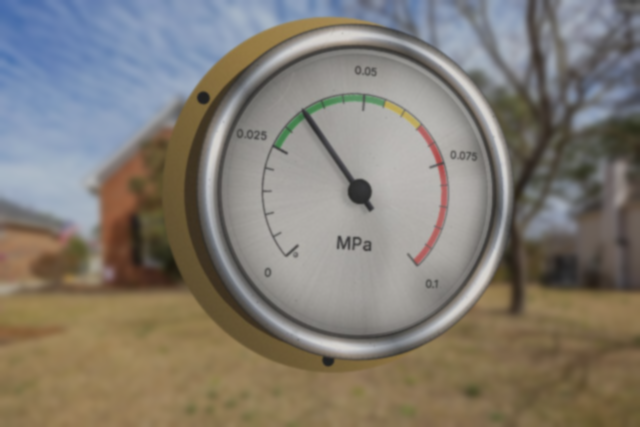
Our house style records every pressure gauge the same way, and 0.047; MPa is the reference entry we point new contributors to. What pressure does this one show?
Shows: 0.035; MPa
